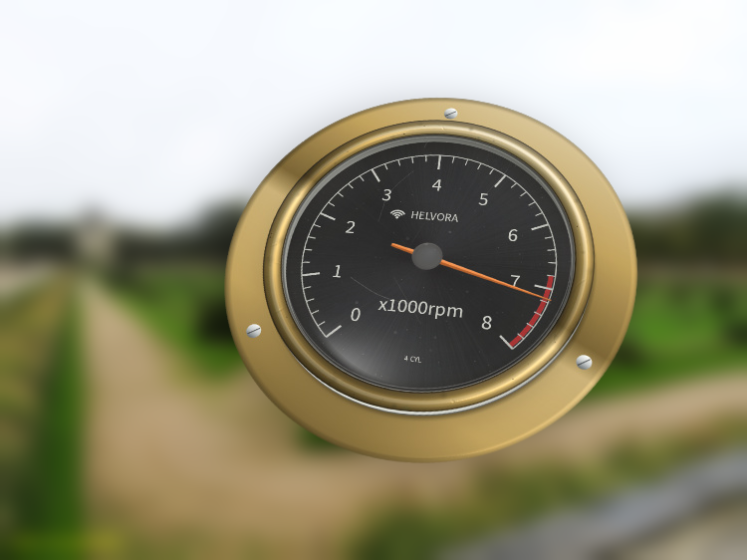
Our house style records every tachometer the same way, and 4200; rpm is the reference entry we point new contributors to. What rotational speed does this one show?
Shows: 7200; rpm
